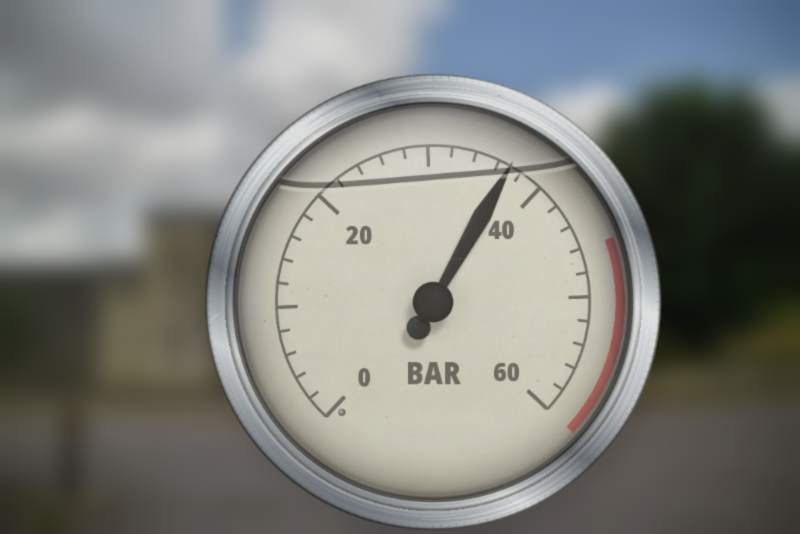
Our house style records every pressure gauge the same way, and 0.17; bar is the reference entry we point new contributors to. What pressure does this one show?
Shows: 37; bar
